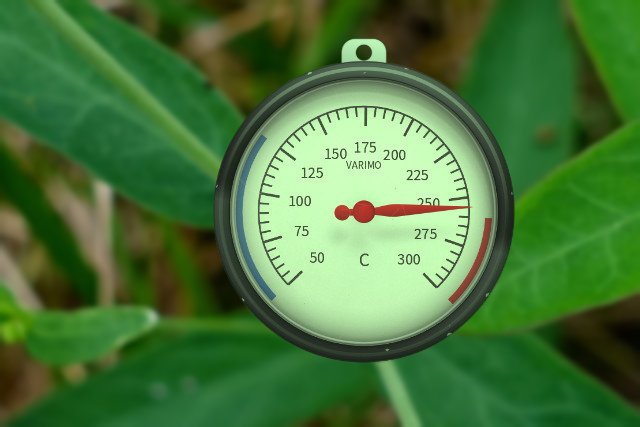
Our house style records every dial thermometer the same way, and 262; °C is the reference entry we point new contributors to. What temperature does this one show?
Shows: 255; °C
